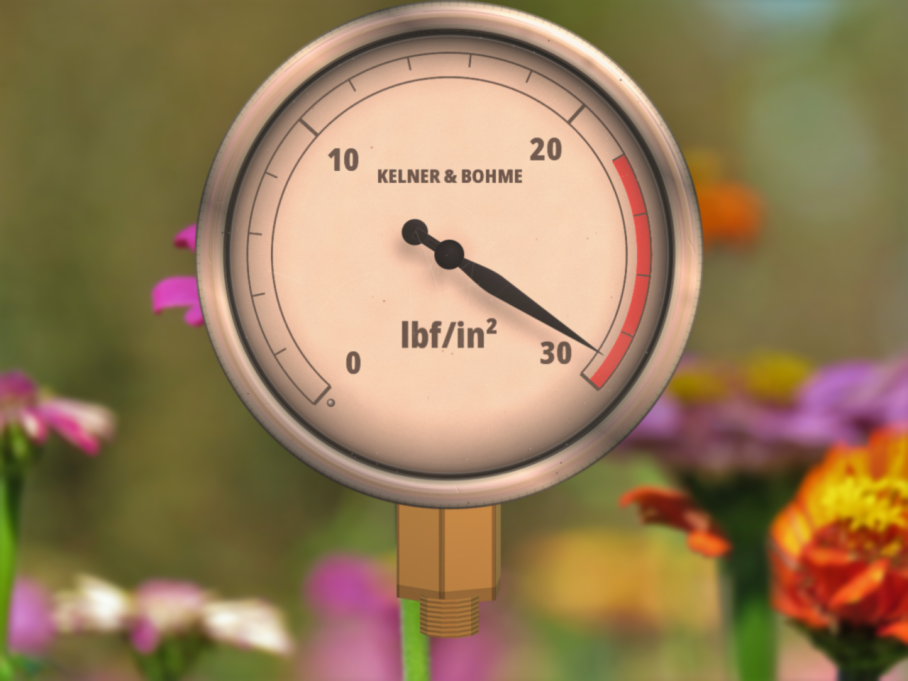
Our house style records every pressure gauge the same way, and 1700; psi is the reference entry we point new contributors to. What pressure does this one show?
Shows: 29; psi
